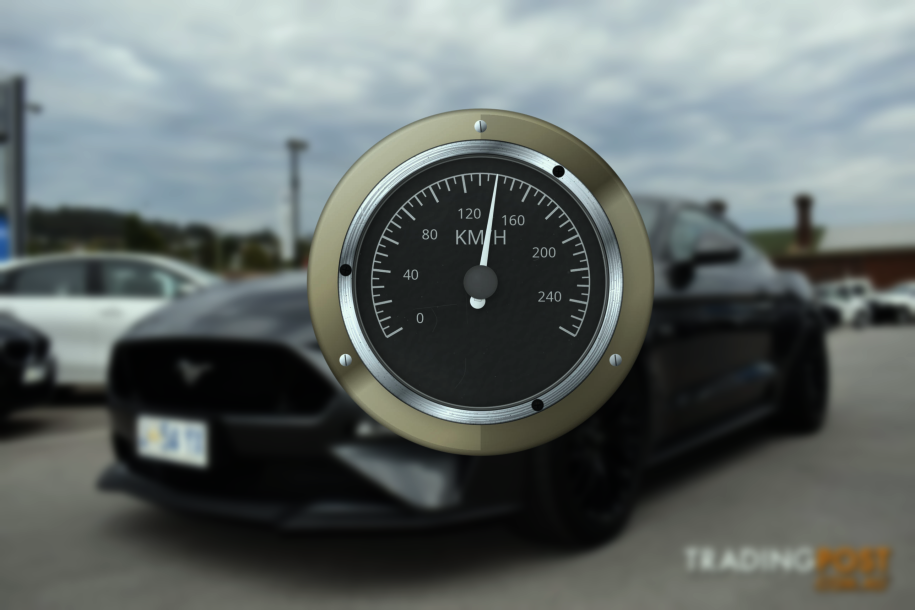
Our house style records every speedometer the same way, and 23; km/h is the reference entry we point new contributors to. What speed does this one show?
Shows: 140; km/h
